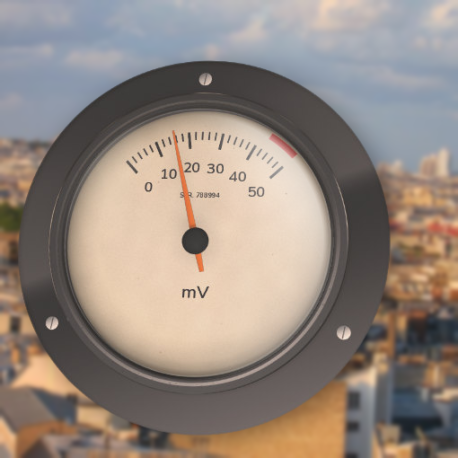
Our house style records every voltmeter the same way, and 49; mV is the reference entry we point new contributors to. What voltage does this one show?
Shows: 16; mV
